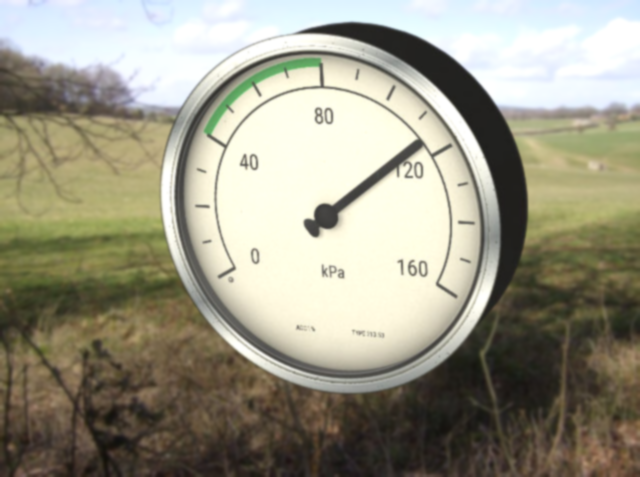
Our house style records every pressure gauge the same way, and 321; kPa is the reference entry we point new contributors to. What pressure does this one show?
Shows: 115; kPa
